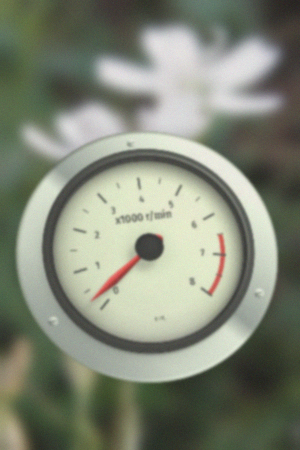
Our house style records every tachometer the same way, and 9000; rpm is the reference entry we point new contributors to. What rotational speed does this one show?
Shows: 250; rpm
